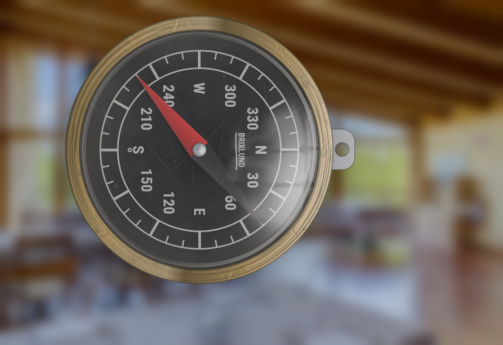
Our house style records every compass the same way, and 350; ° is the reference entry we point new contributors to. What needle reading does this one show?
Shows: 230; °
